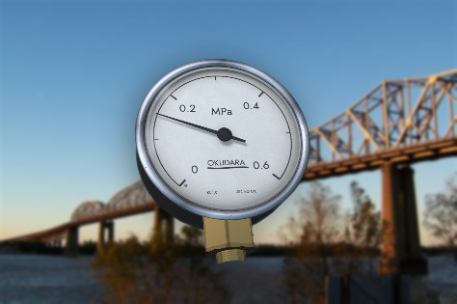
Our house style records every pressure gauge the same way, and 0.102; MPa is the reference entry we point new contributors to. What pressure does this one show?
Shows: 0.15; MPa
